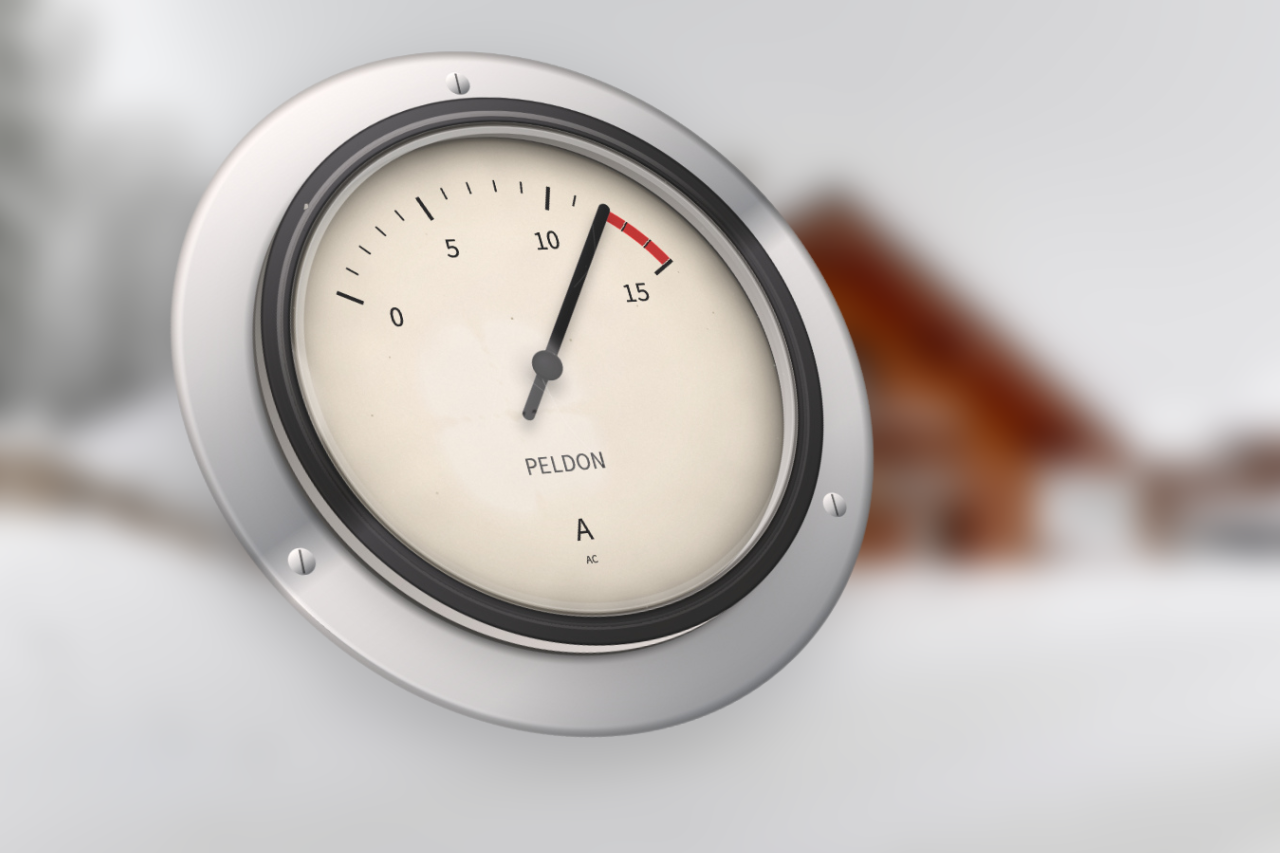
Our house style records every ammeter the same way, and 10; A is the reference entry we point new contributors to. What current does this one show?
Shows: 12; A
